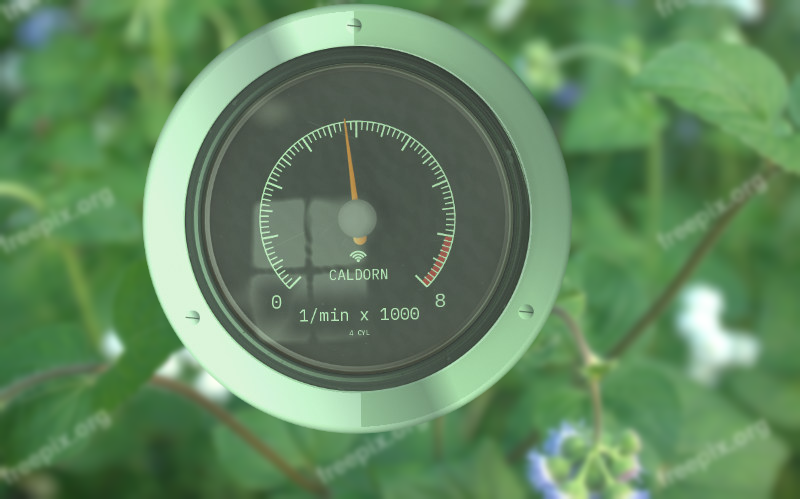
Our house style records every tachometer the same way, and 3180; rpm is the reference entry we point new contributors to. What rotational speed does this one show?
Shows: 3800; rpm
